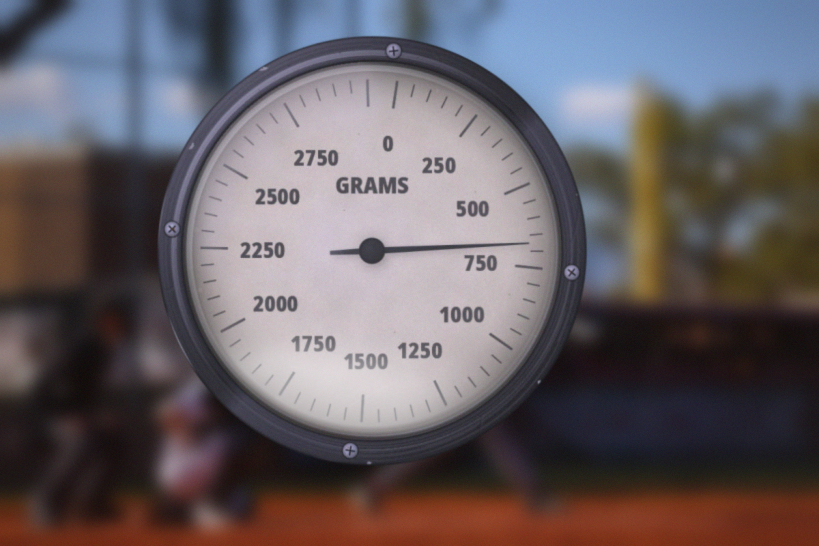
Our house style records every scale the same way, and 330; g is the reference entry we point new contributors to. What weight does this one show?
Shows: 675; g
